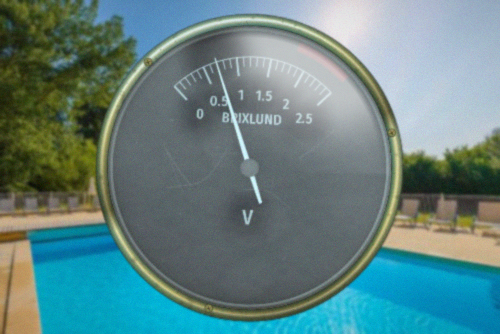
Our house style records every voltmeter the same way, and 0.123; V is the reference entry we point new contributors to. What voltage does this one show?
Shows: 0.7; V
